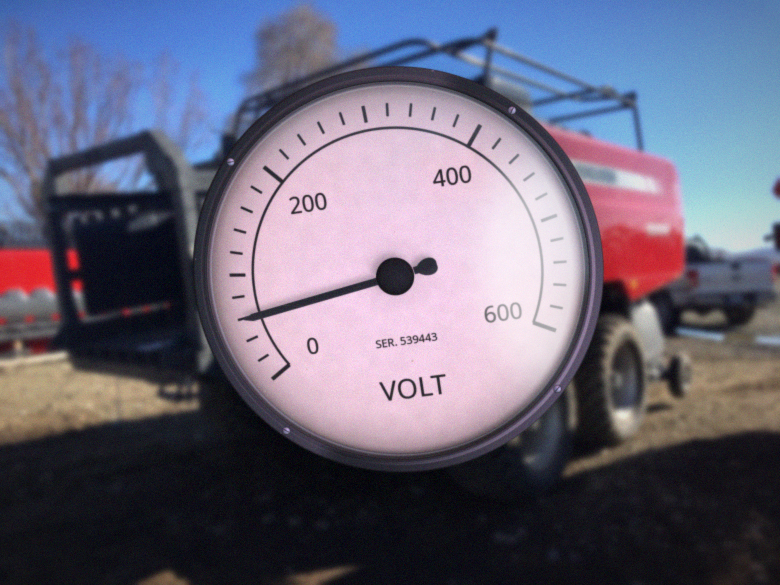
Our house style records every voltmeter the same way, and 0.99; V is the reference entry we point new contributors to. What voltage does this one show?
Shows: 60; V
